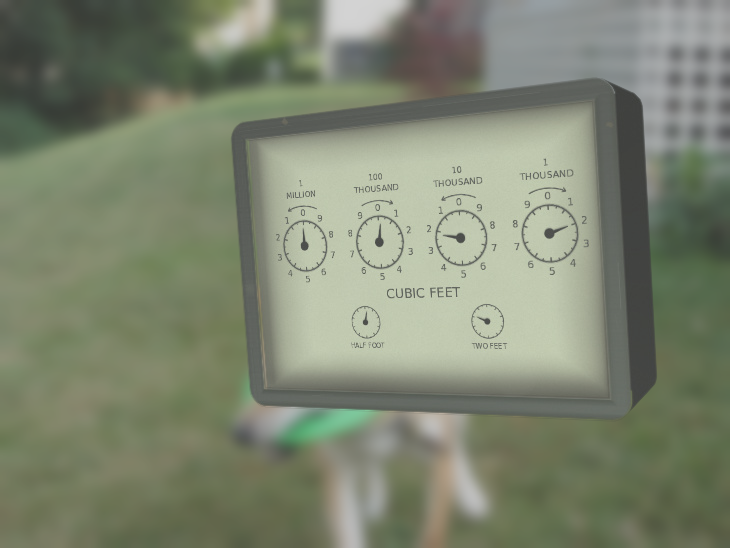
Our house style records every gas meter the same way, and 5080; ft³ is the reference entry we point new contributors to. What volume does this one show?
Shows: 2200; ft³
